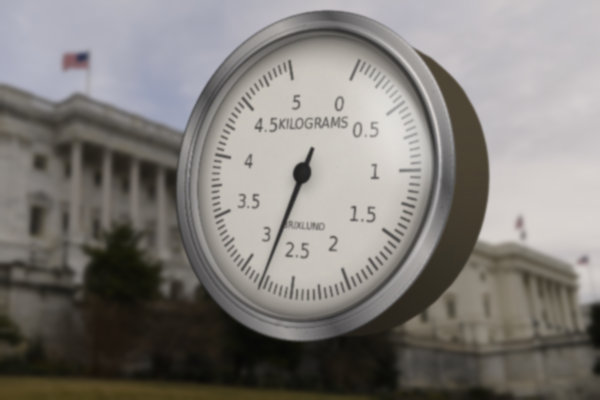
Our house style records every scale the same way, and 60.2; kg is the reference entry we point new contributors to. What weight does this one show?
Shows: 2.75; kg
